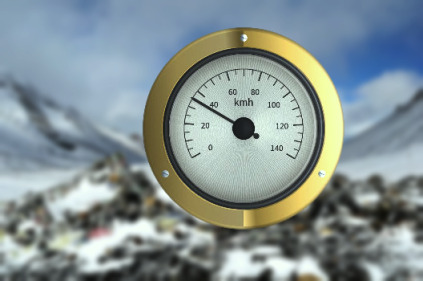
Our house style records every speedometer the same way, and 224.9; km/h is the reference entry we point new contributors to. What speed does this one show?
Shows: 35; km/h
